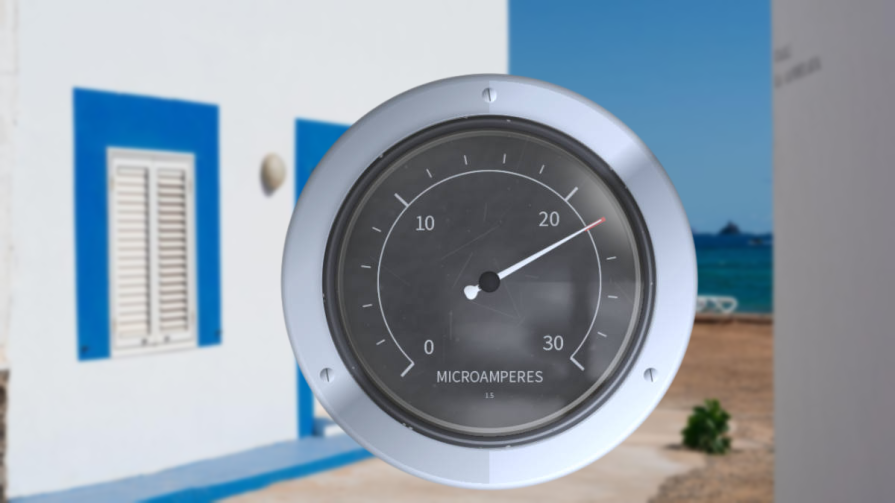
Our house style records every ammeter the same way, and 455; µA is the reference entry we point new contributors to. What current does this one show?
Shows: 22; µA
